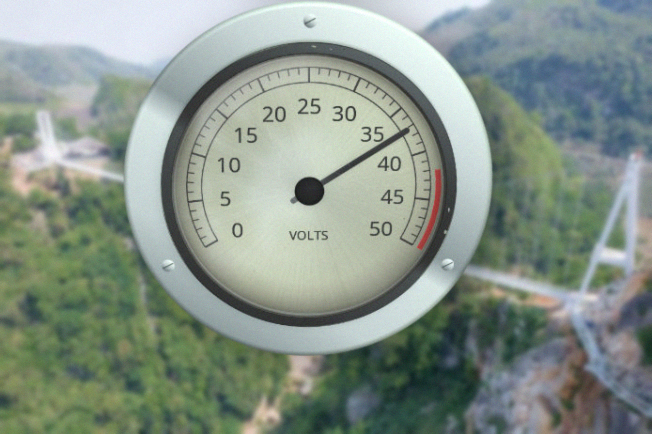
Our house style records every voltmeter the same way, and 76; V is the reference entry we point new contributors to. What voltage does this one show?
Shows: 37; V
